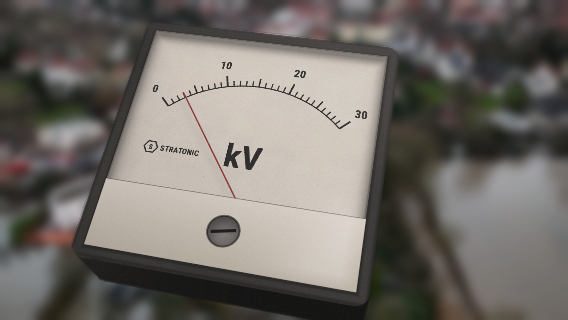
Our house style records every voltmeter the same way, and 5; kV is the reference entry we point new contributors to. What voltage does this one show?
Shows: 3; kV
